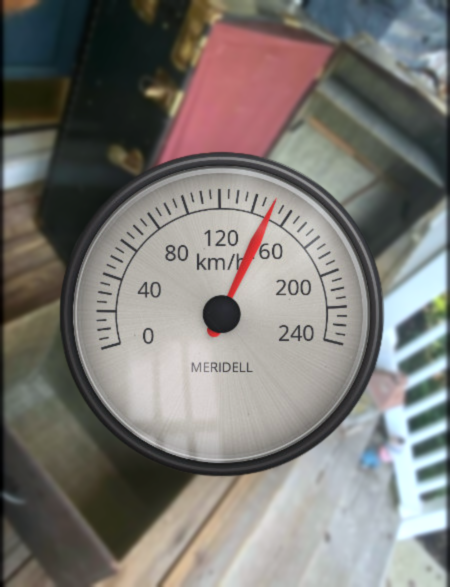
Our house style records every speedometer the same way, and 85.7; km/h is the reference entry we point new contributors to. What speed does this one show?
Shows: 150; km/h
